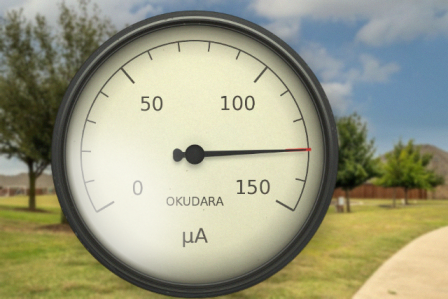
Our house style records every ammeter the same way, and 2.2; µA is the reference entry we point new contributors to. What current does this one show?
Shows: 130; µA
